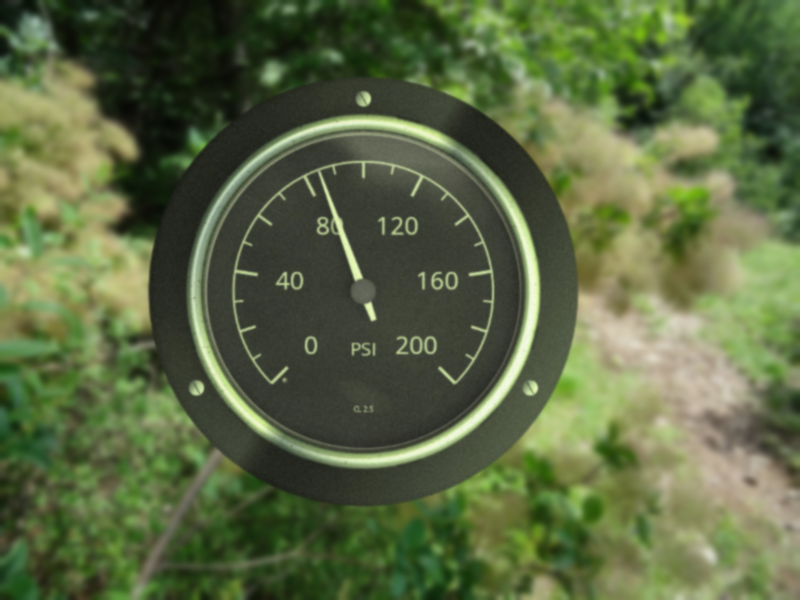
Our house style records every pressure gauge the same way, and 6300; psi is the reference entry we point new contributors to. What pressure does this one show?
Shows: 85; psi
